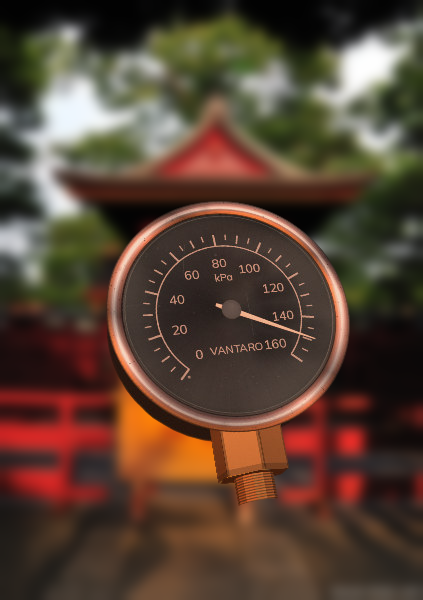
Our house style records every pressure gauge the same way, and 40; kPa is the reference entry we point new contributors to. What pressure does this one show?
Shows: 150; kPa
